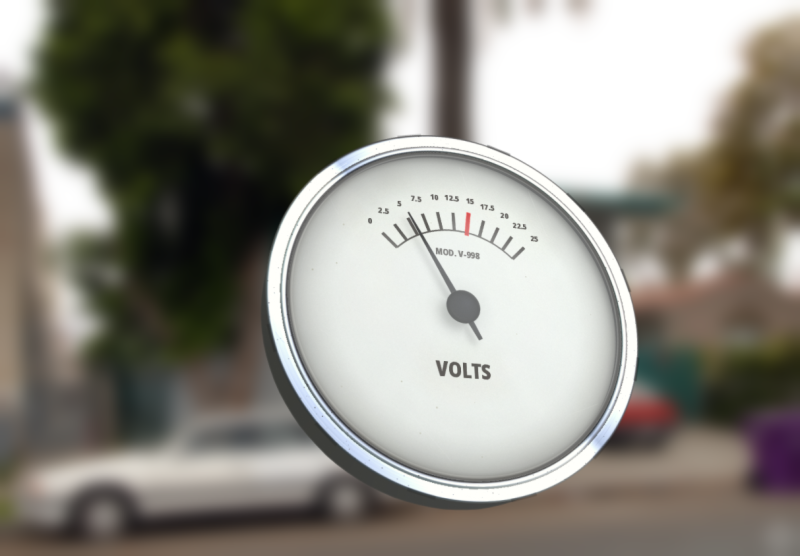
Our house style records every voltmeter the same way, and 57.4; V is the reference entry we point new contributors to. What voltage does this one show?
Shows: 5; V
